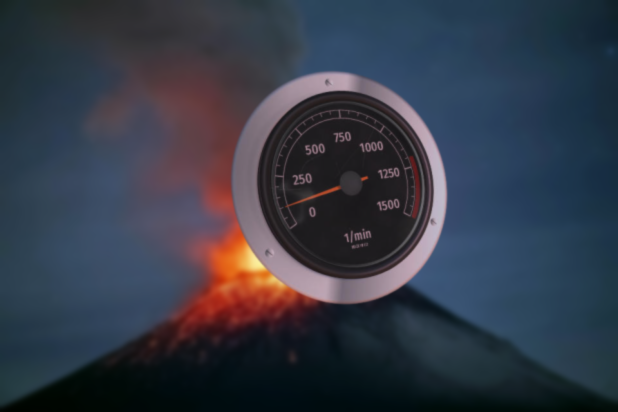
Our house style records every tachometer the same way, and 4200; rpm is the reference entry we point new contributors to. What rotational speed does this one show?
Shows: 100; rpm
